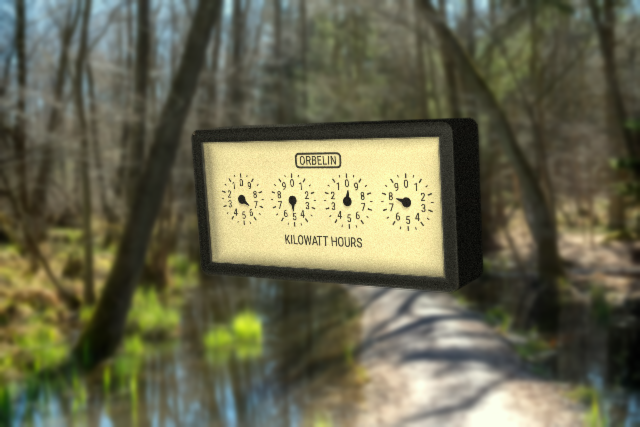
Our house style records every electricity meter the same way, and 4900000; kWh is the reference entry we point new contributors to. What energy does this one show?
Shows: 6498; kWh
